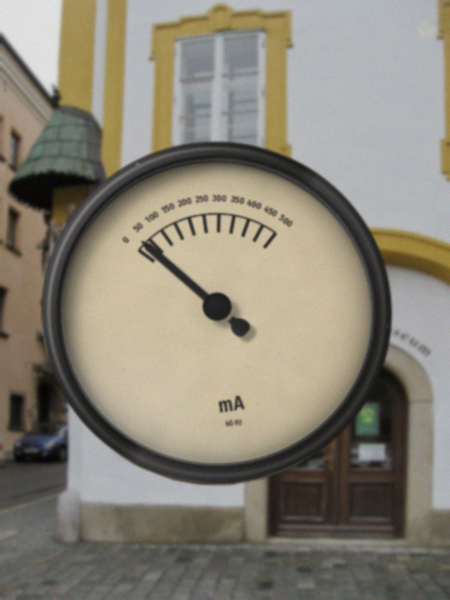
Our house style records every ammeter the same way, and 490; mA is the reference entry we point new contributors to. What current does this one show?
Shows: 25; mA
